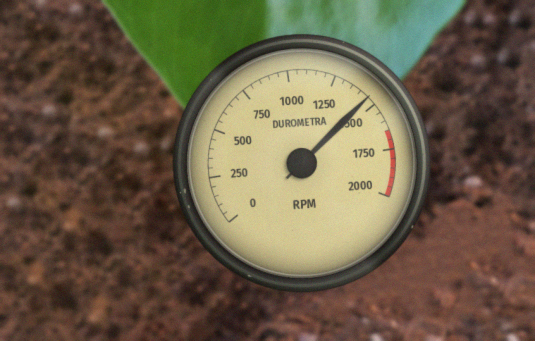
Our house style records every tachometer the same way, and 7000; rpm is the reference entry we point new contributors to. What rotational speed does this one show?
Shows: 1450; rpm
